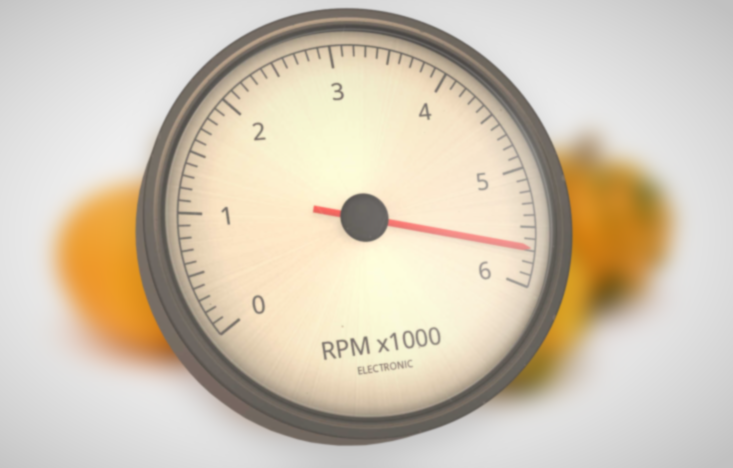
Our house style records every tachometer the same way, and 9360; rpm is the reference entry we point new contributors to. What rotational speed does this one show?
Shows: 5700; rpm
